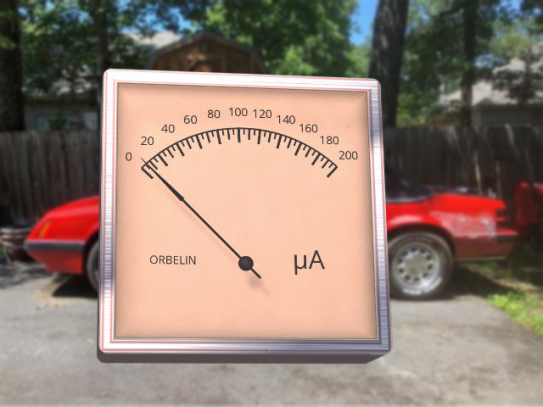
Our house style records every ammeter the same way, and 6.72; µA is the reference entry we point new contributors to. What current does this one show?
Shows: 5; µA
